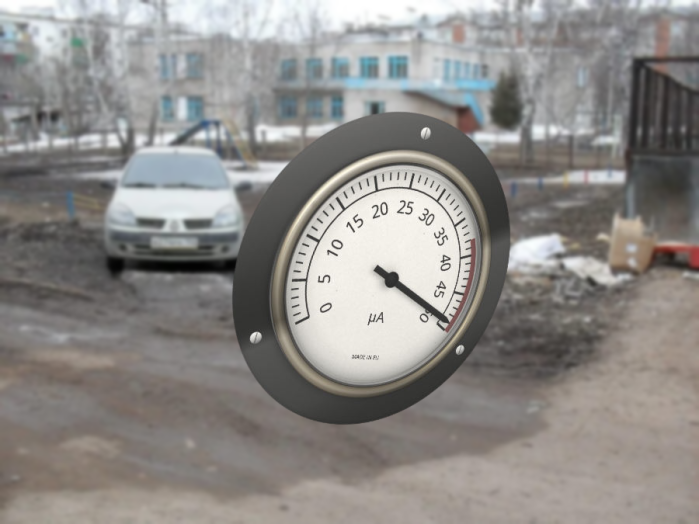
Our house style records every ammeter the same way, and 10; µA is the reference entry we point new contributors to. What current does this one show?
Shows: 49; µA
